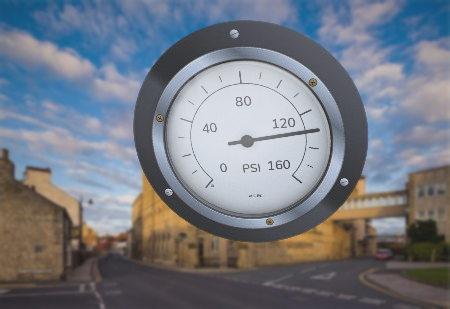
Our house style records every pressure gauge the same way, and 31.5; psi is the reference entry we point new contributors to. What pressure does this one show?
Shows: 130; psi
